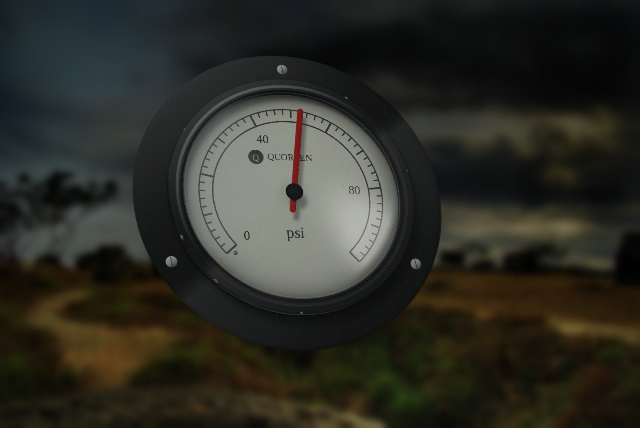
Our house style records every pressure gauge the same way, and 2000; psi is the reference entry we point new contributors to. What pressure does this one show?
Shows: 52; psi
